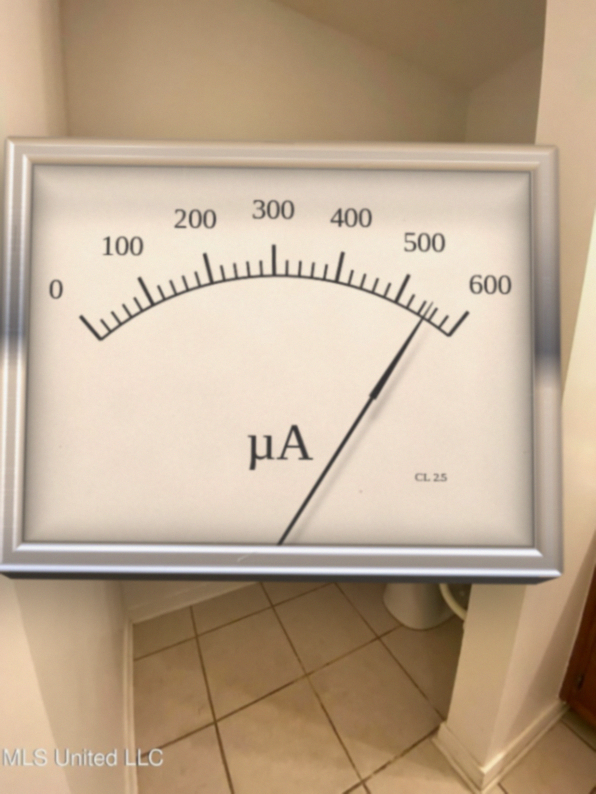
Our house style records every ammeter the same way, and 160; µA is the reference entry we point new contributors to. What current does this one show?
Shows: 550; µA
